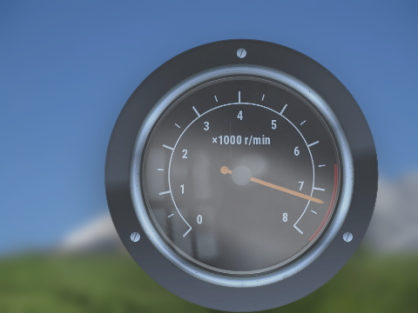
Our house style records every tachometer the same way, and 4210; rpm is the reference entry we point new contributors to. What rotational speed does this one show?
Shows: 7250; rpm
